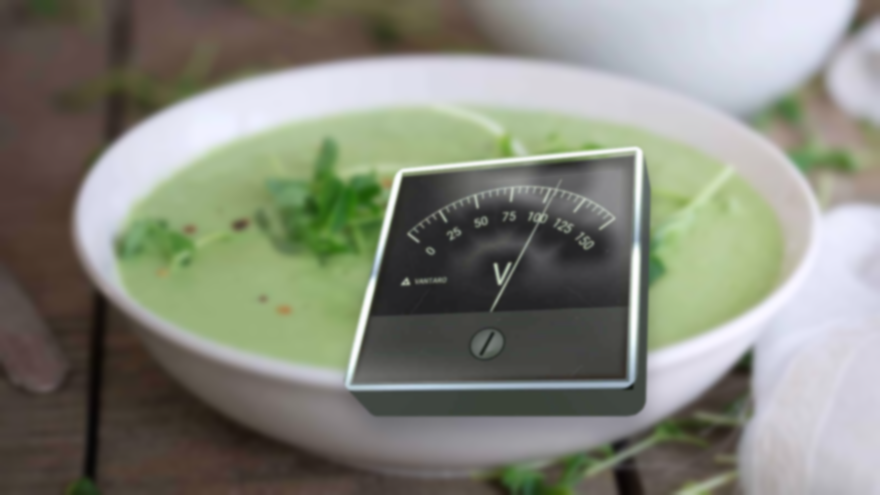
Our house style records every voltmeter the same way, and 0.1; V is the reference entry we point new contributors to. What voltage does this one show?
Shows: 105; V
